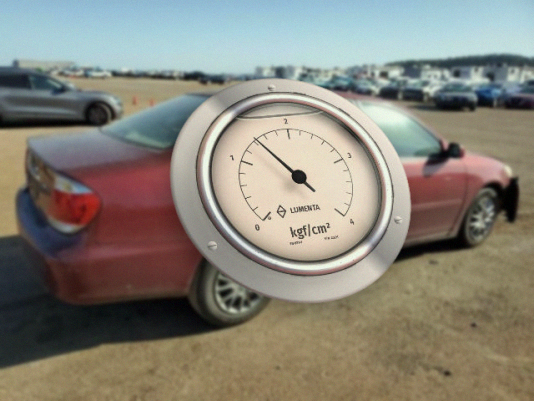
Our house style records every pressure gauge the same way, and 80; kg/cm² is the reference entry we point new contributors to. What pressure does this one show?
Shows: 1.4; kg/cm²
